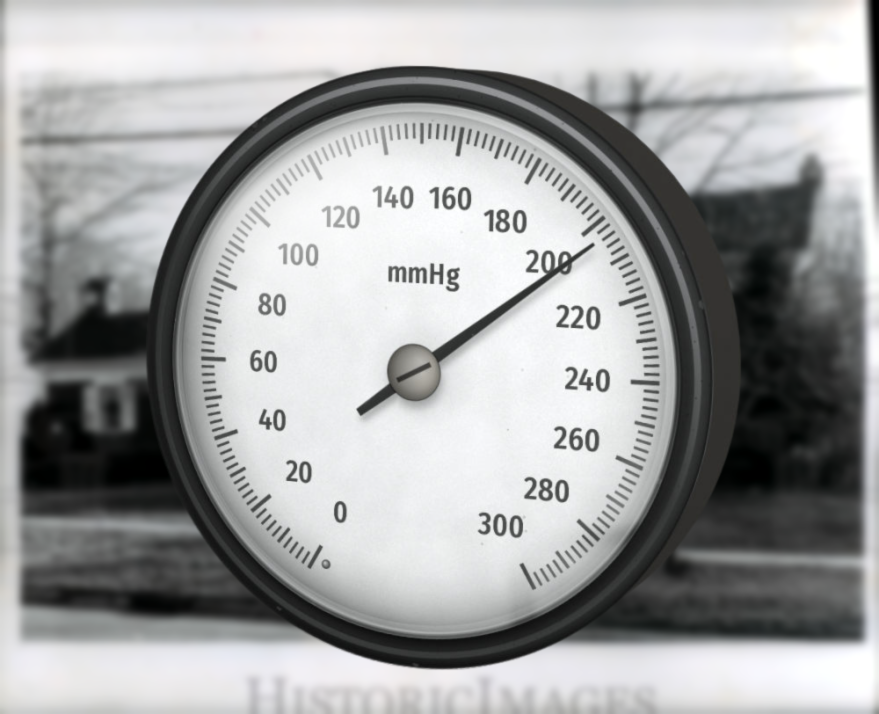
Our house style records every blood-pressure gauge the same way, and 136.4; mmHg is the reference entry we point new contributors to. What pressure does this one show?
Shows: 204; mmHg
